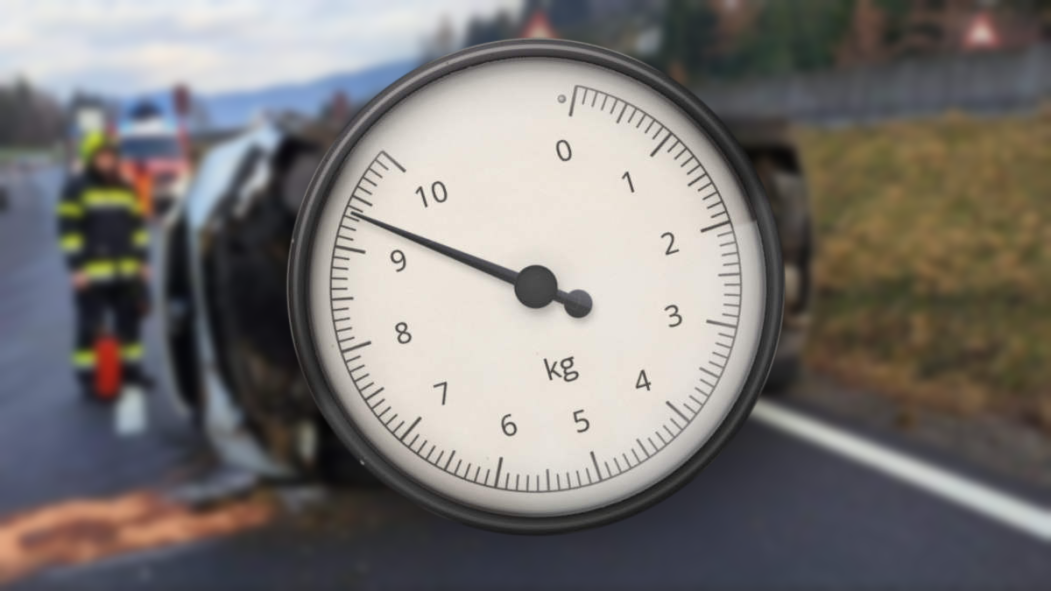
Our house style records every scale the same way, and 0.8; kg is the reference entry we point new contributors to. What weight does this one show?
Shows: 9.35; kg
